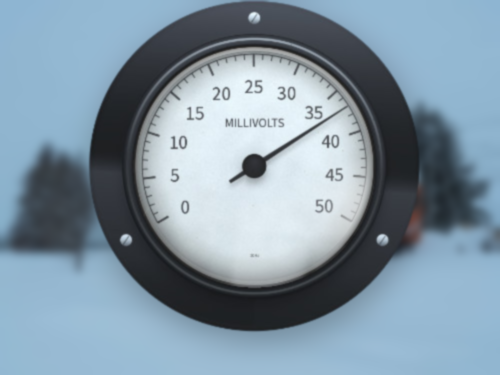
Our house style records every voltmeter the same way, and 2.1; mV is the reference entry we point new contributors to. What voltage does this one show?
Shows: 37; mV
